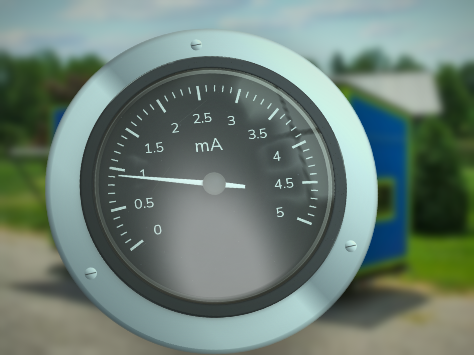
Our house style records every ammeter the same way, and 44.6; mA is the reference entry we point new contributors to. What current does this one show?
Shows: 0.9; mA
